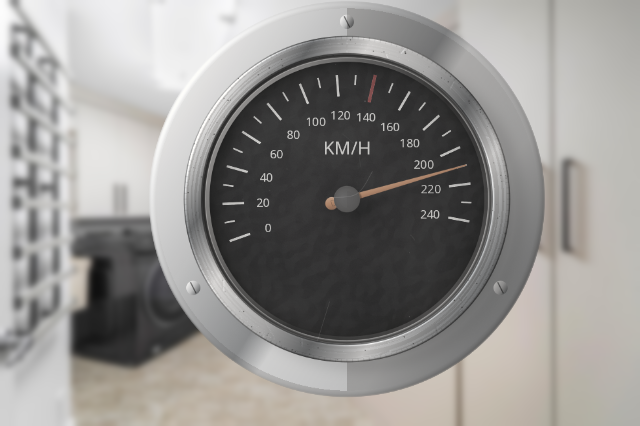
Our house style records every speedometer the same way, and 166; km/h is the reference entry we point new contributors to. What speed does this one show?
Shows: 210; km/h
